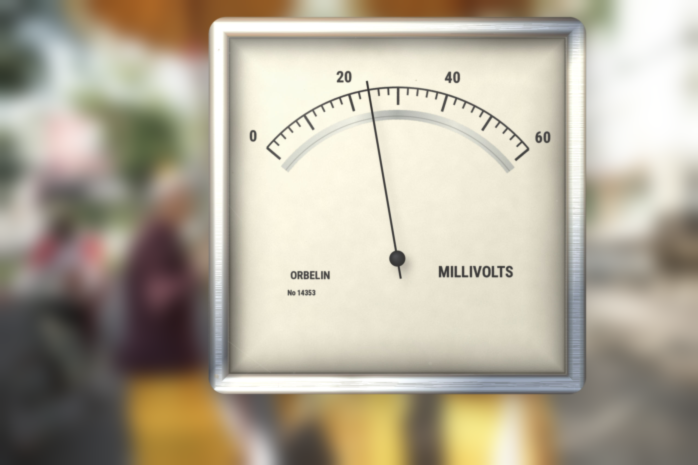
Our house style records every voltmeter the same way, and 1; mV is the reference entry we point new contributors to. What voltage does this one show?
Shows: 24; mV
